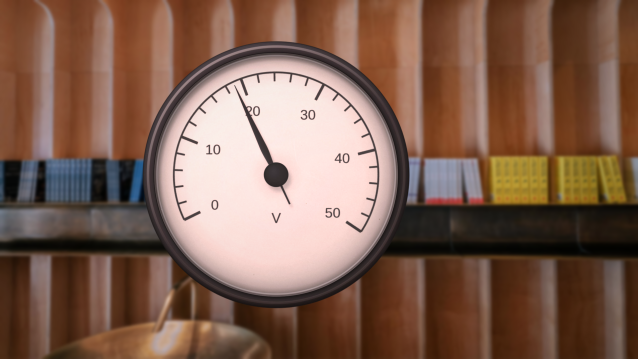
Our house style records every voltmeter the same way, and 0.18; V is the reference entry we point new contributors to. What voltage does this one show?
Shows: 19; V
